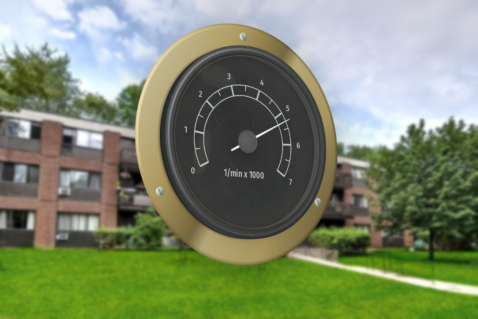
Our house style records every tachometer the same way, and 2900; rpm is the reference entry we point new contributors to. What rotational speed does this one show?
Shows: 5250; rpm
